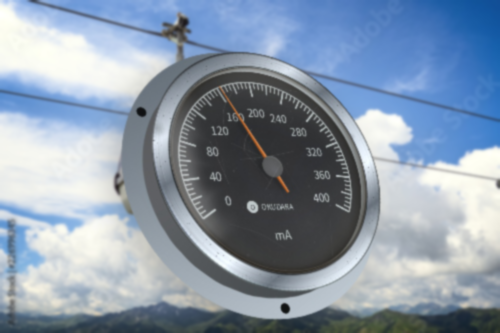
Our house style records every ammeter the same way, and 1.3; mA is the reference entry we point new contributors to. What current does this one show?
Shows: 160; mA
